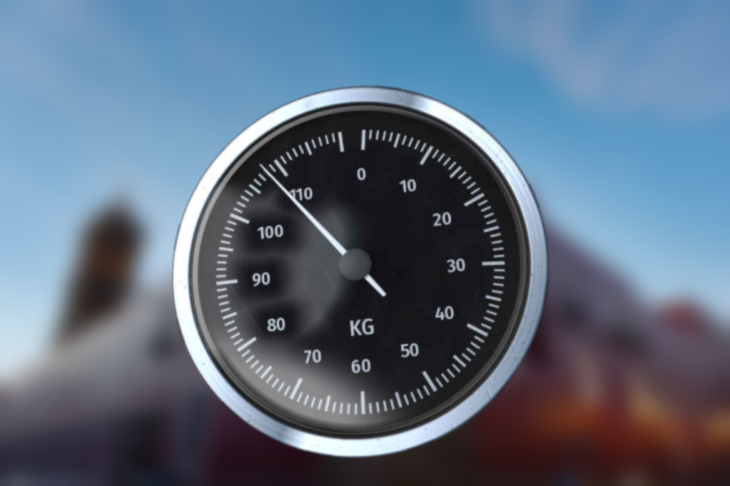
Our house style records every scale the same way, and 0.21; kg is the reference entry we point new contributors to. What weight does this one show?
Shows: 108; kg
